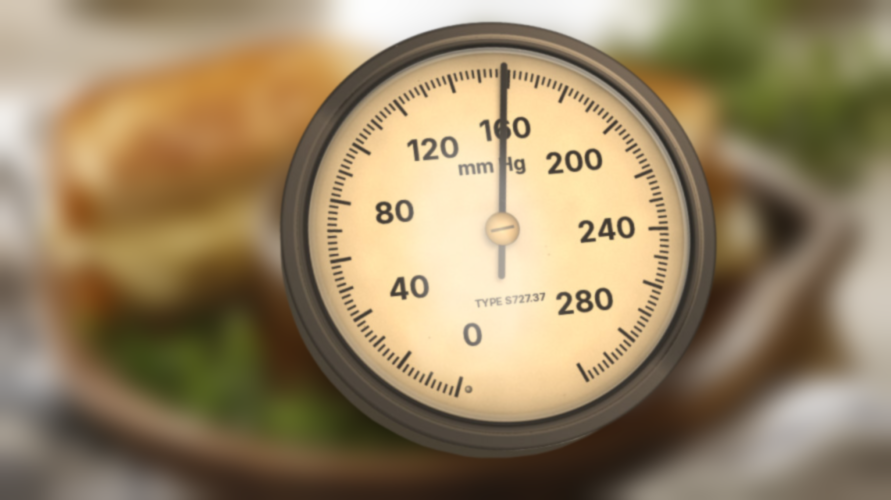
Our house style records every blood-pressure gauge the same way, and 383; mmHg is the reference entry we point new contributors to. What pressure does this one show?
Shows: 158; mmHg
